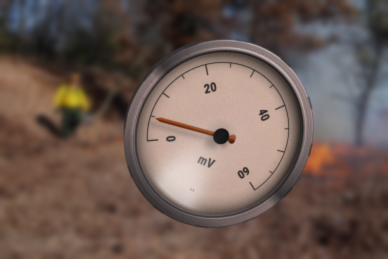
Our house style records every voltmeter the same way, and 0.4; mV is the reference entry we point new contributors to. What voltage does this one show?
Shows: 5; mV
